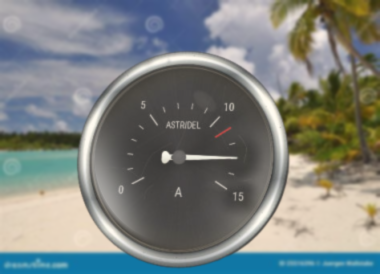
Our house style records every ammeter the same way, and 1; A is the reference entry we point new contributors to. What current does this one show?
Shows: 13; A
